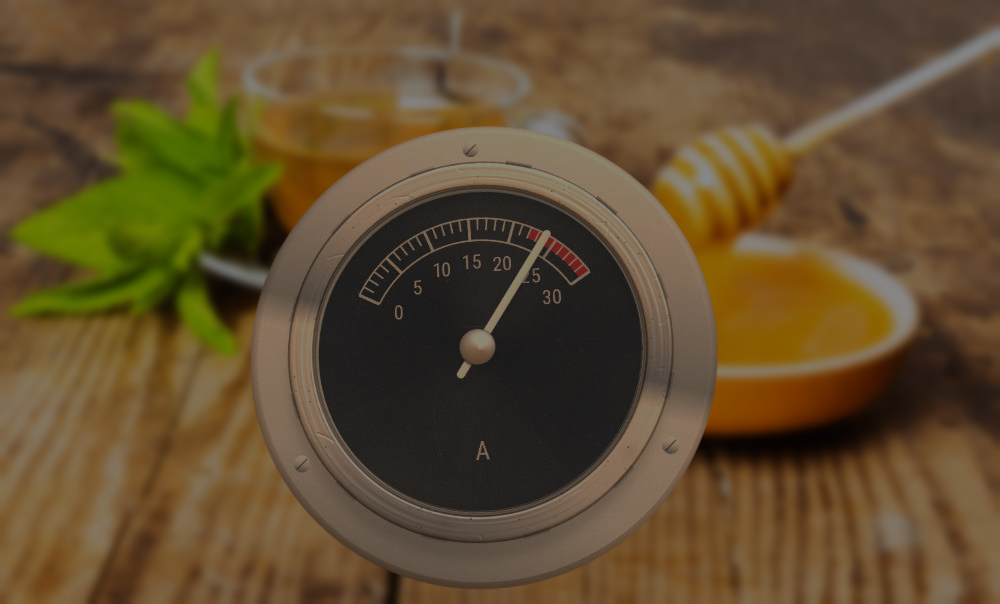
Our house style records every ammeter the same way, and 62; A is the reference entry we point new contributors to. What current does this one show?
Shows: 24; A
